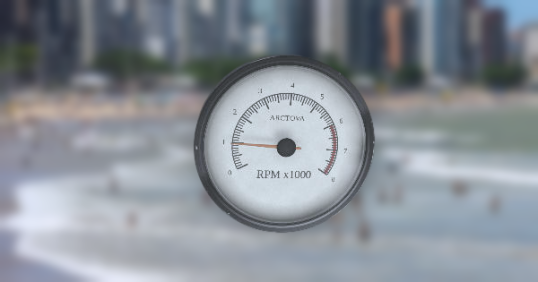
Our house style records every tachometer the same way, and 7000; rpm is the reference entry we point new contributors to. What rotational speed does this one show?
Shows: 1000; rpm
